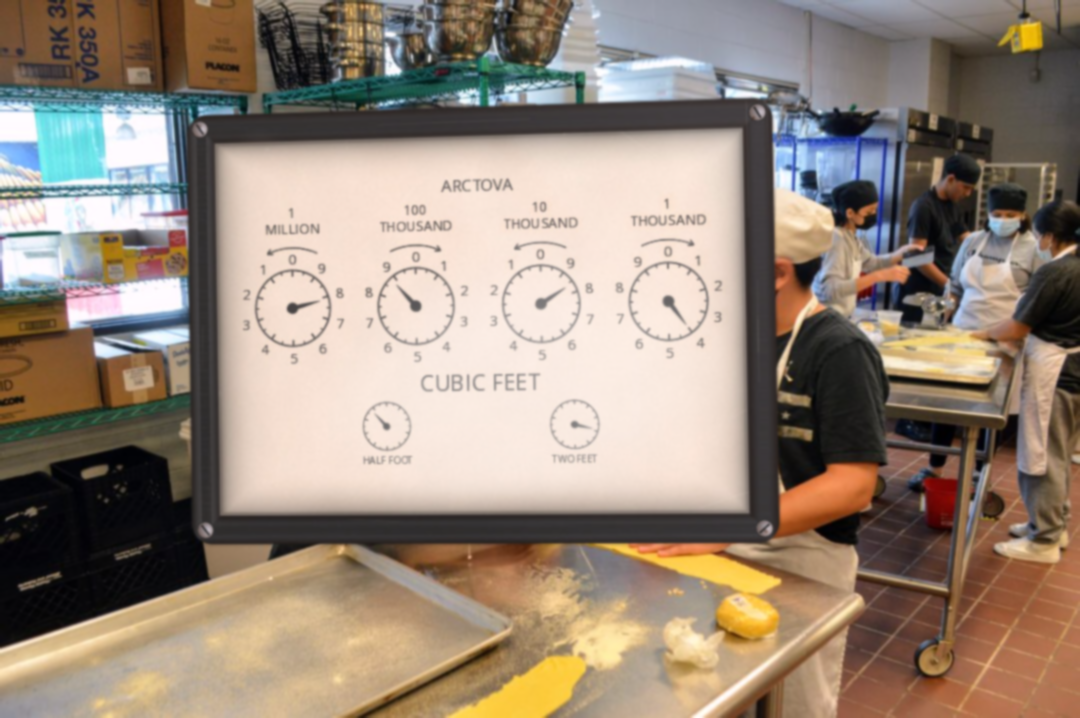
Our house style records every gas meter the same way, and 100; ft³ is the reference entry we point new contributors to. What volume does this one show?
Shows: 788400; ft³
